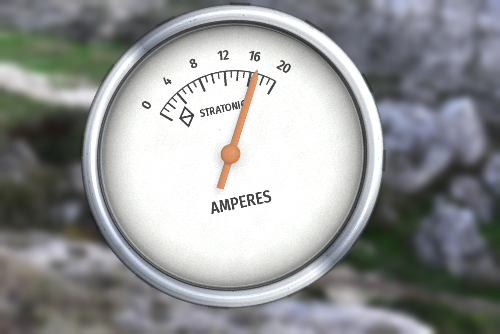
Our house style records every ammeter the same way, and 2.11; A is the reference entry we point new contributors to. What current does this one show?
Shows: 17; A
